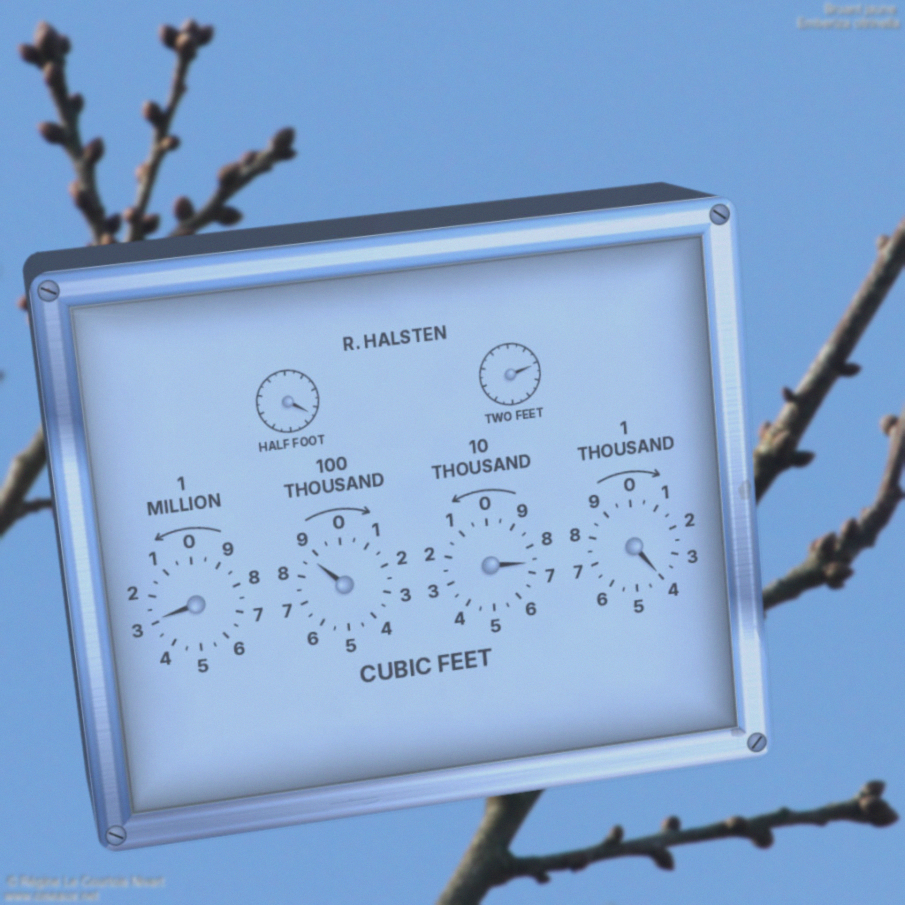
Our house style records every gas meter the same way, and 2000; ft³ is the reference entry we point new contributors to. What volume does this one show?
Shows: 287400; ft³
